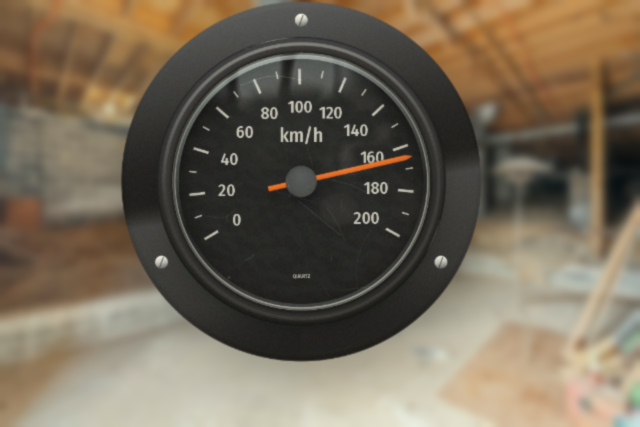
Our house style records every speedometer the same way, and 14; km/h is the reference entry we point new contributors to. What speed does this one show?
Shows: 165; km/h
